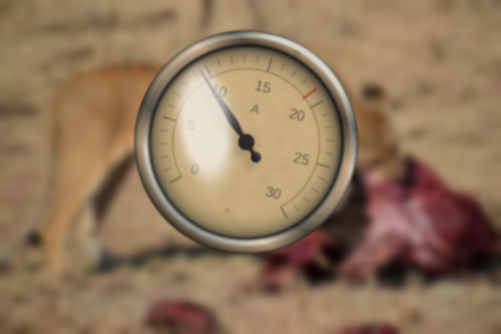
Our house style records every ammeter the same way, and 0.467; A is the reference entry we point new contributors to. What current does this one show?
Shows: 9.5; A
